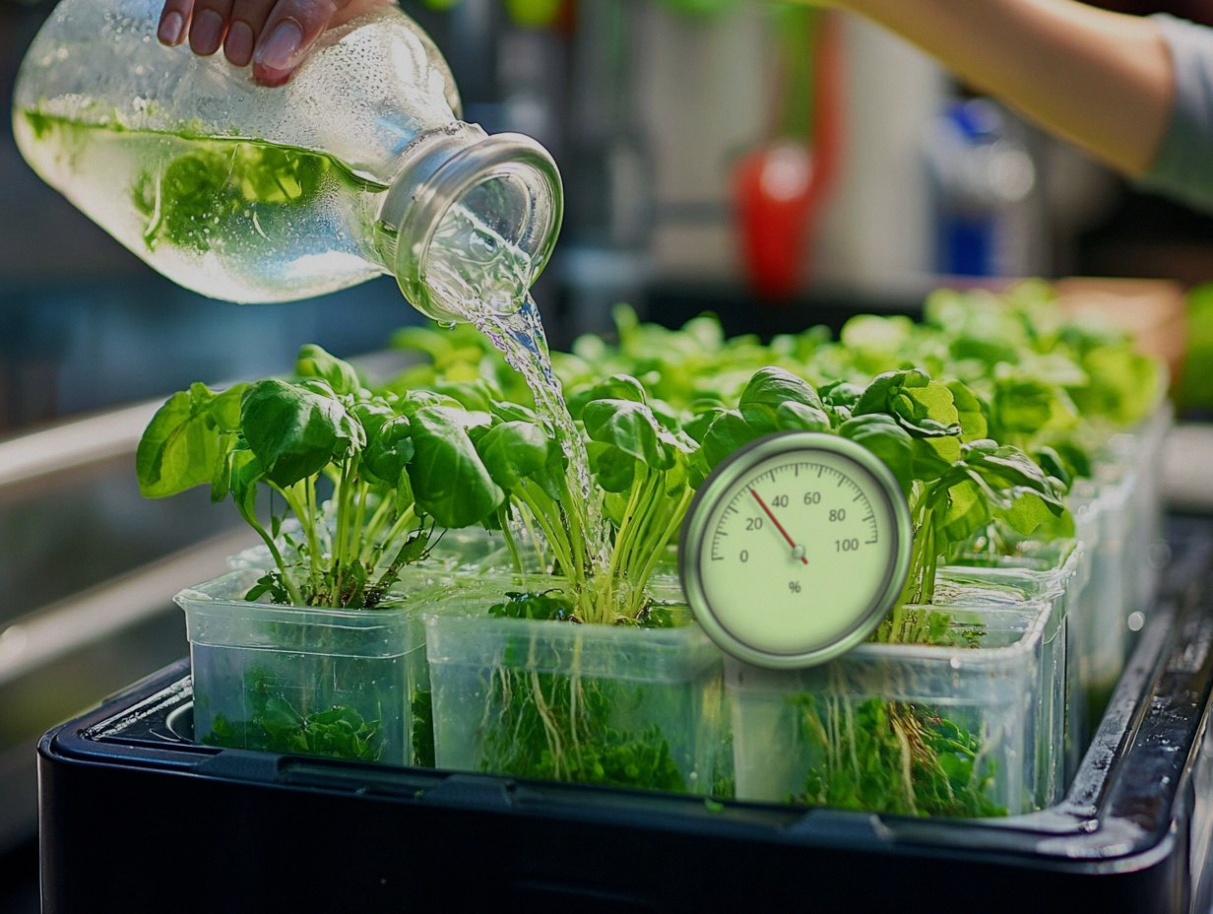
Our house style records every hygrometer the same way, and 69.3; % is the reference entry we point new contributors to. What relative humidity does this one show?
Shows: 30; %
